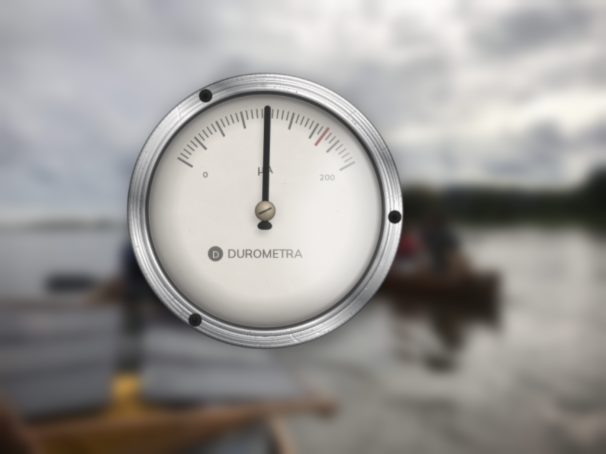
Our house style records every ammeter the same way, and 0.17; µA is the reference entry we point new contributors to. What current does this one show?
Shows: 100; µA
